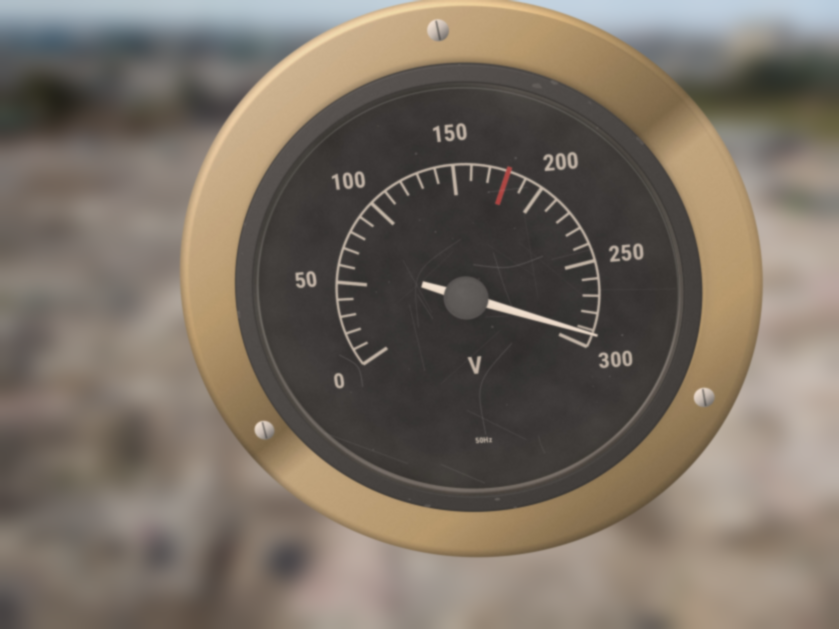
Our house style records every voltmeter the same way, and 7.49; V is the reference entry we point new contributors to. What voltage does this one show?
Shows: 290; V
